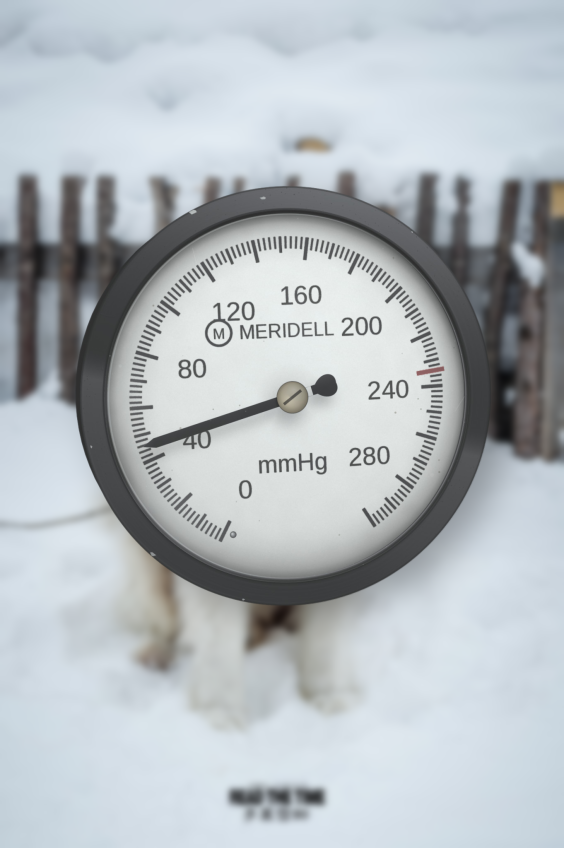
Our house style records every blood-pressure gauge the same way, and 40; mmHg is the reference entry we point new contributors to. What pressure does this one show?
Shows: 46; mmHg
